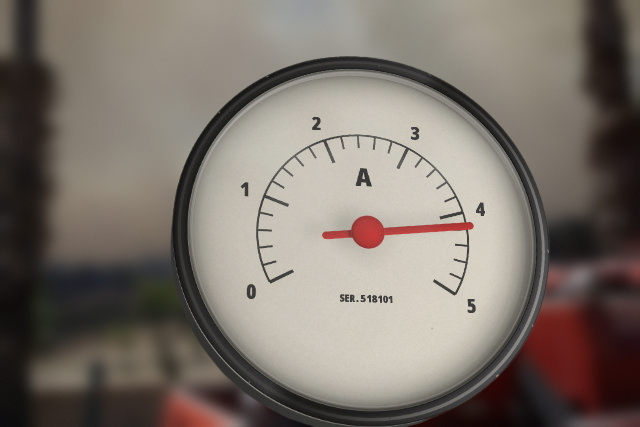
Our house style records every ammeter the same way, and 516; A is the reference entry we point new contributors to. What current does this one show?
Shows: 4.2; A
